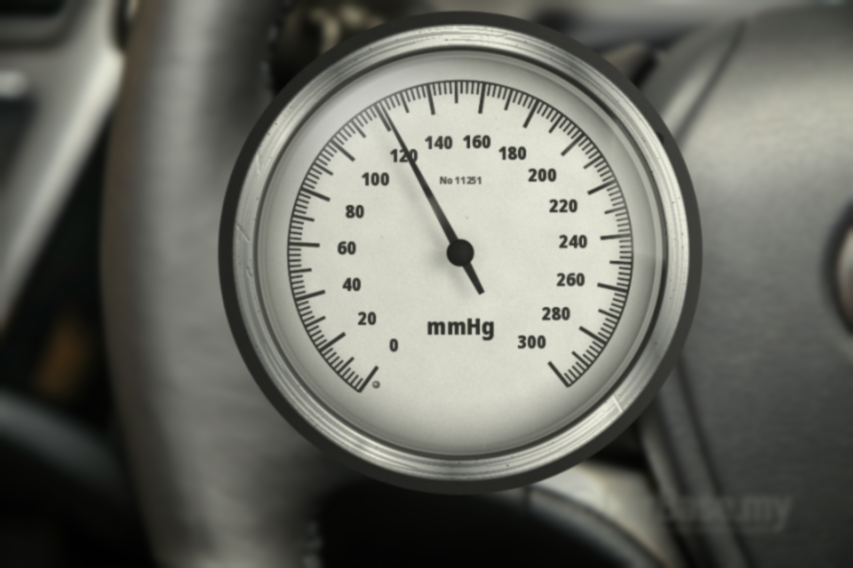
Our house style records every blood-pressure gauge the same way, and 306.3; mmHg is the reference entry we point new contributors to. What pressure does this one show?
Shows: 122; mmHg
